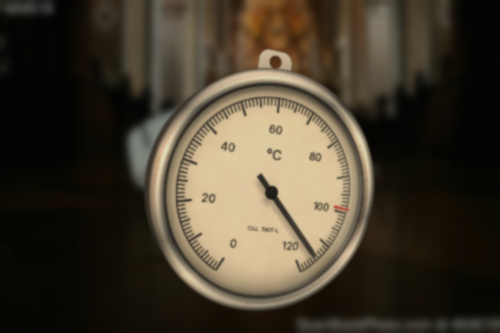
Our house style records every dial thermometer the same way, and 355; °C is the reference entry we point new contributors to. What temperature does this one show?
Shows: 115; °C
